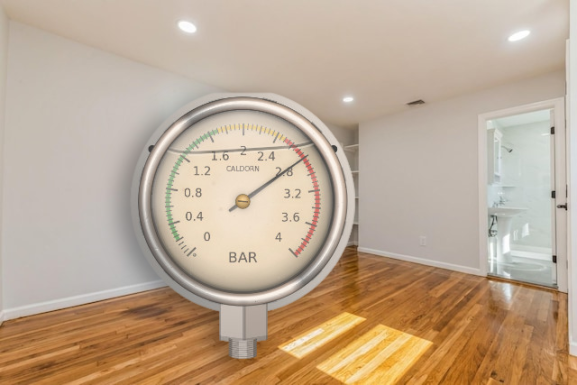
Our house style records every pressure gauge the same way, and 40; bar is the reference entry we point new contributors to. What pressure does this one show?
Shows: 2.8; bar
